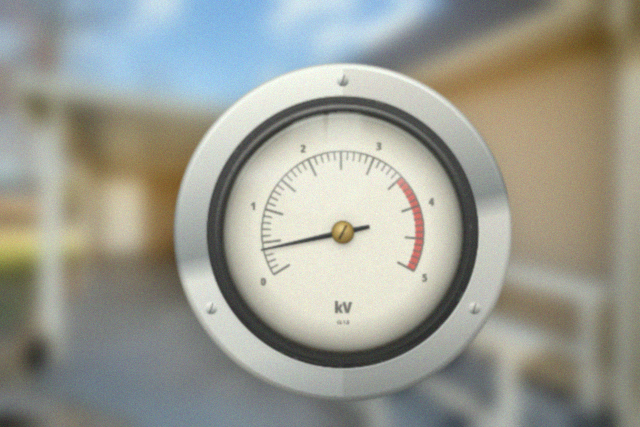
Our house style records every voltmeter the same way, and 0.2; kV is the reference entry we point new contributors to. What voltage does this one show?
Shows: 0.4; kV
